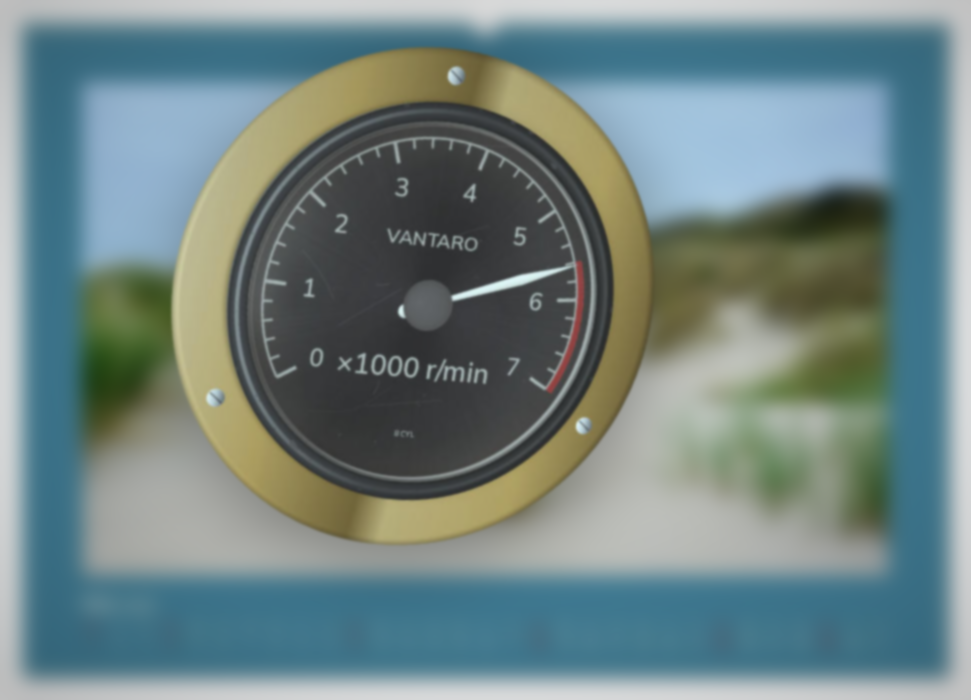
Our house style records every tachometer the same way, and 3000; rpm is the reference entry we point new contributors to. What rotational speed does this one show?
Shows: 5600; rpm
